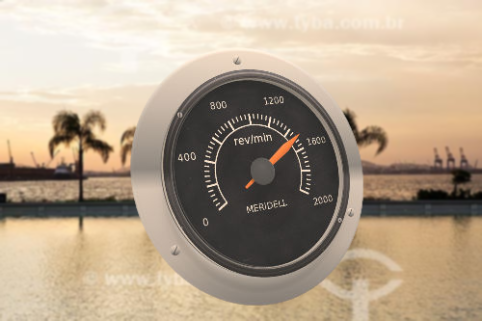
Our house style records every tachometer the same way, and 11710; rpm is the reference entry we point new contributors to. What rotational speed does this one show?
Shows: 1480; rpm
